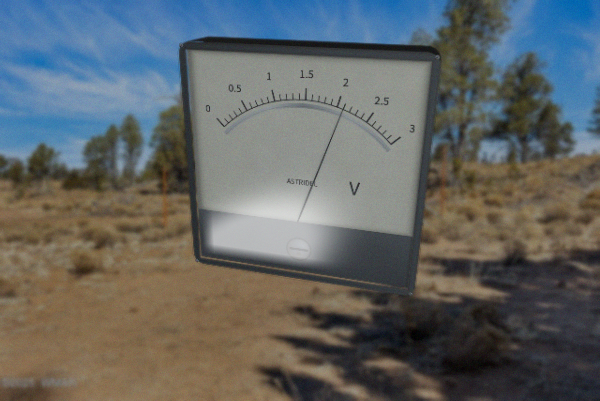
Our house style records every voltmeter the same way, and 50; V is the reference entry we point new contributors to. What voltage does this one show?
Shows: 2.1; V
